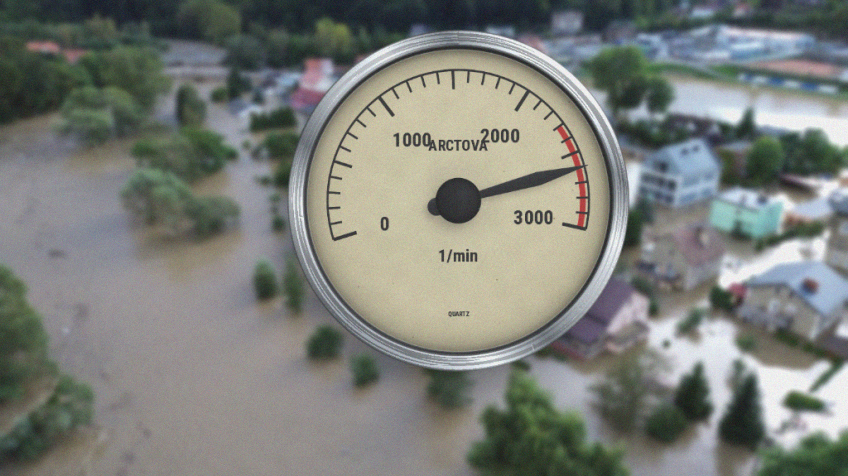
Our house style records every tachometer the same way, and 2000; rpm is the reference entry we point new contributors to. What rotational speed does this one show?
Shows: 2600; rpm
